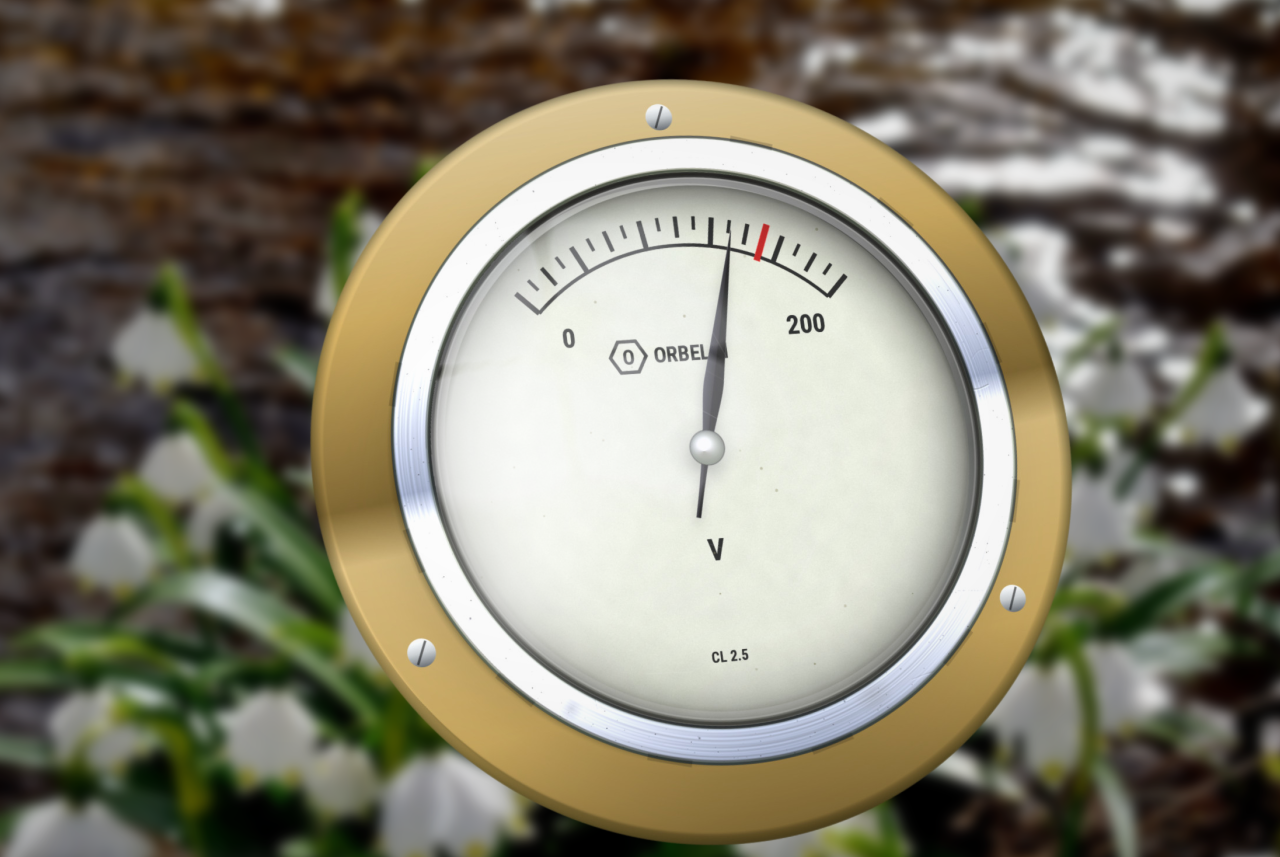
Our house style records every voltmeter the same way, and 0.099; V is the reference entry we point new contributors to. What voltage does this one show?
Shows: 130; V
